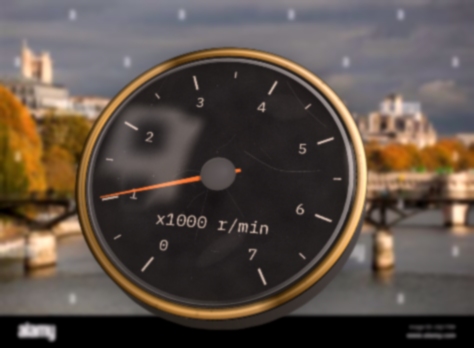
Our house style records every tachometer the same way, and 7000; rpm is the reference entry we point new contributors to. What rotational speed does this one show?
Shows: 1000; rpm
